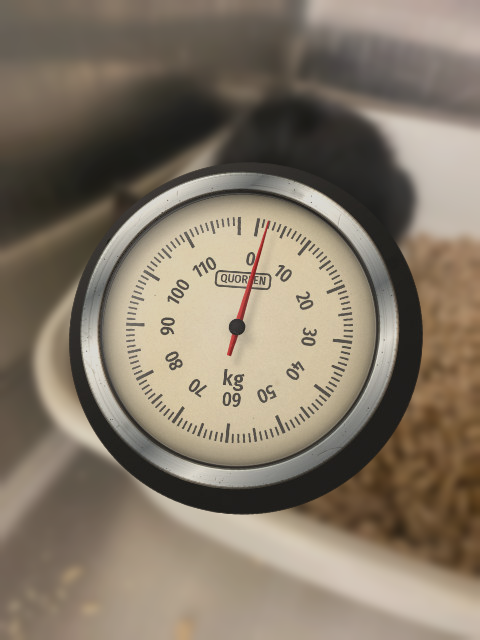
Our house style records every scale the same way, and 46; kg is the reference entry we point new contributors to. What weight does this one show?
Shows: 2; kg
